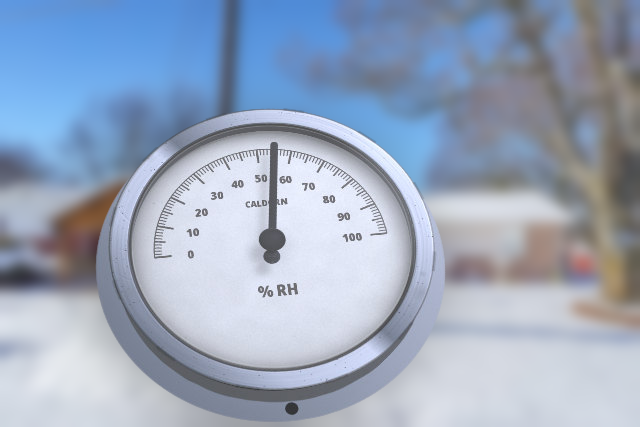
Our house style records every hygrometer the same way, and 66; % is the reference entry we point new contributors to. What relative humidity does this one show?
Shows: 55; %
